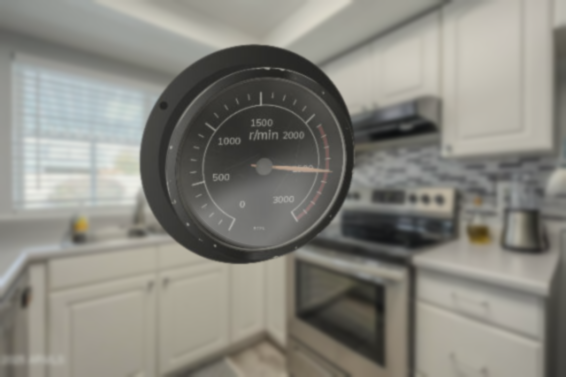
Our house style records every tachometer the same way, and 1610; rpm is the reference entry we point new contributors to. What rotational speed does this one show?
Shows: 2500; rpm
